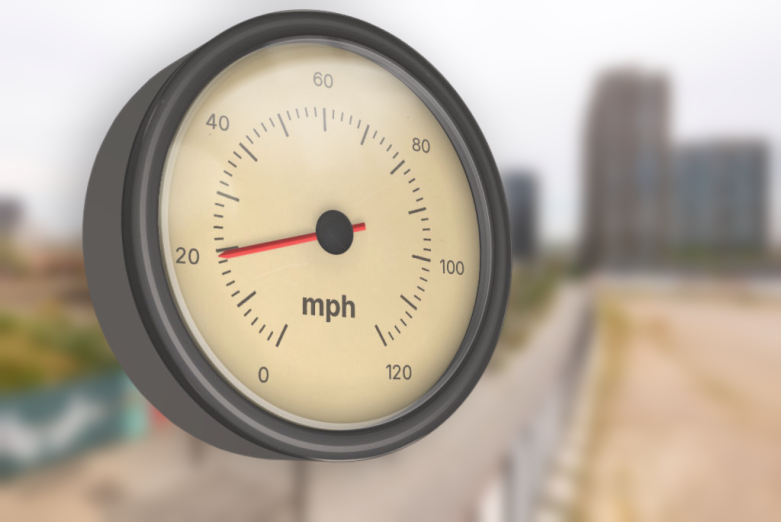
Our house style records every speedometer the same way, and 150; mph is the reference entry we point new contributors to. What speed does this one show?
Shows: 19; mph
